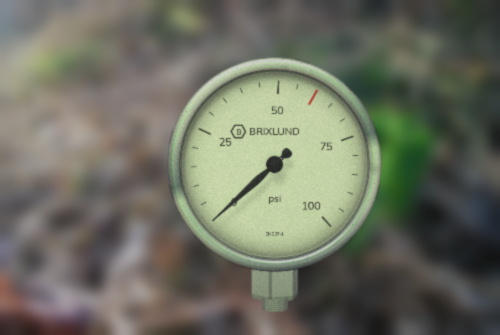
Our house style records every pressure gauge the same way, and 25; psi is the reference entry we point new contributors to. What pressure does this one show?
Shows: 0; psi
